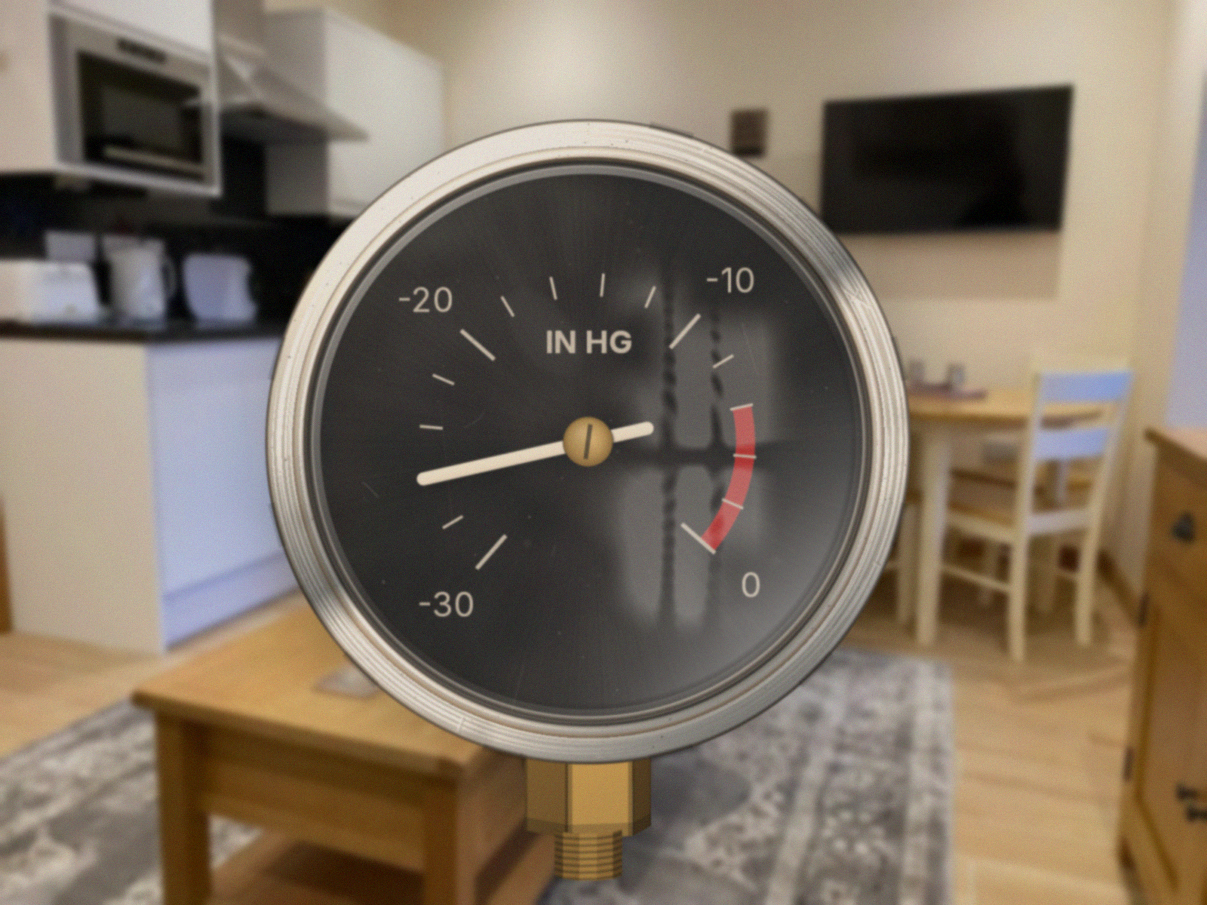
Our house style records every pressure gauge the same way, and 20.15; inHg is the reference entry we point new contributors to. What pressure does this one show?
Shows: -26; inHg
